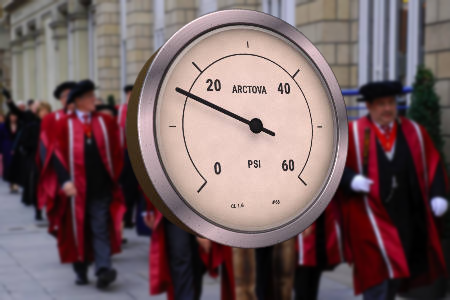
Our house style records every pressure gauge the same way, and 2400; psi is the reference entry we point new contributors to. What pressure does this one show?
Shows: 15; psi
